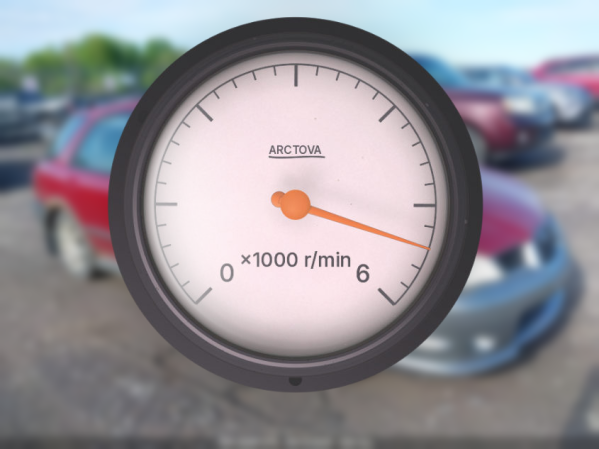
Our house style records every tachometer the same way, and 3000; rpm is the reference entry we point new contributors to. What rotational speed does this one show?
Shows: 5400; rpm
